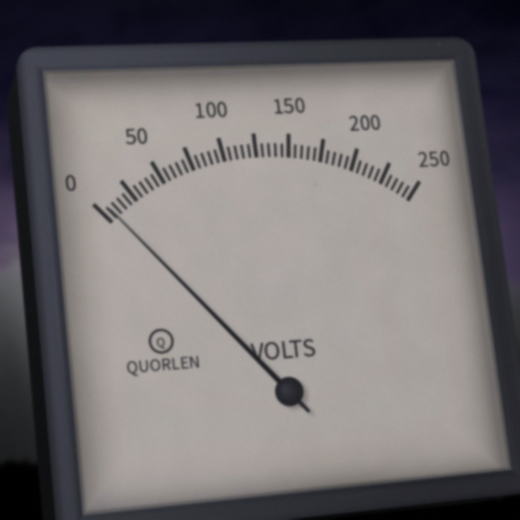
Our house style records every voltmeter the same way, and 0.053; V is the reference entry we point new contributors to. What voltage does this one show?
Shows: 5; V
